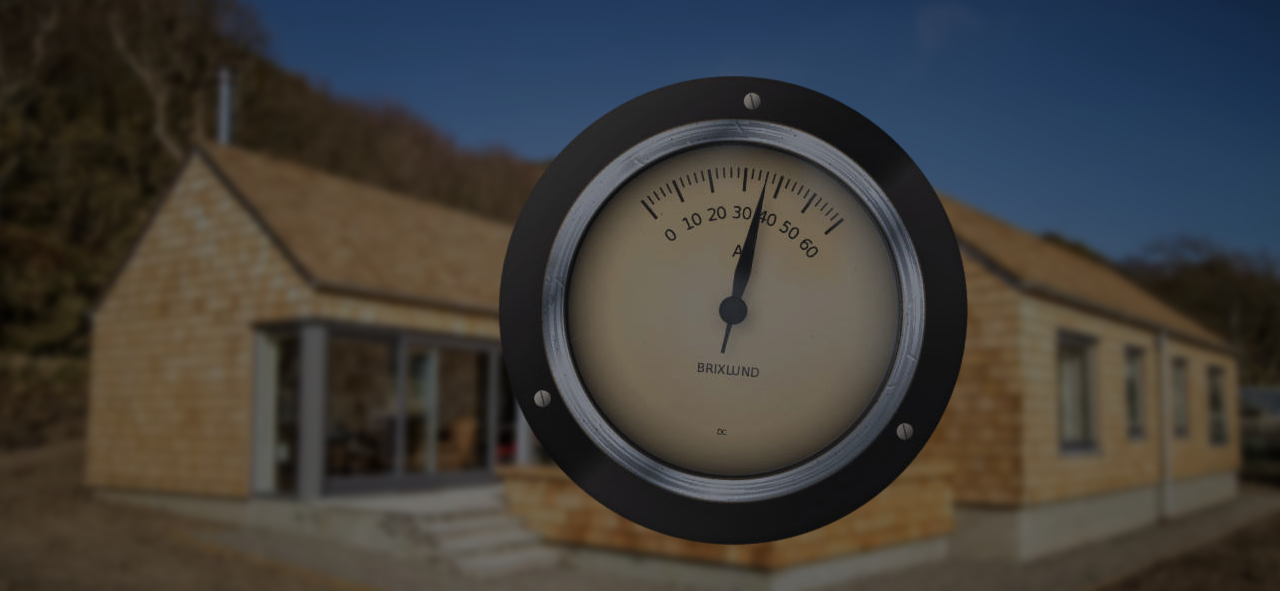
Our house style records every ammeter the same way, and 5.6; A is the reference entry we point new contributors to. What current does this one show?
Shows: 36; A
